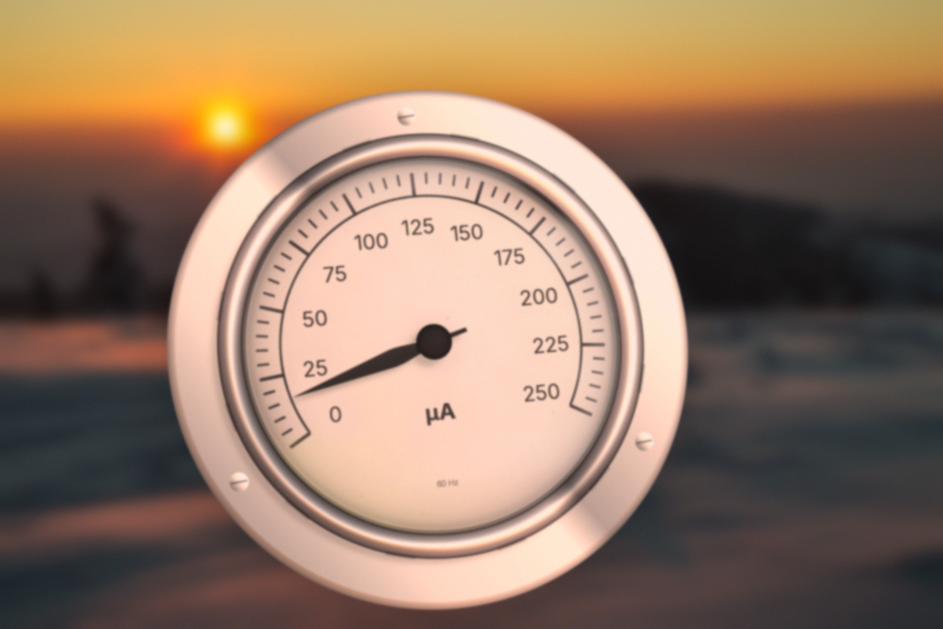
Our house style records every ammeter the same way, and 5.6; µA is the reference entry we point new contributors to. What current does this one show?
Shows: 15; µA
